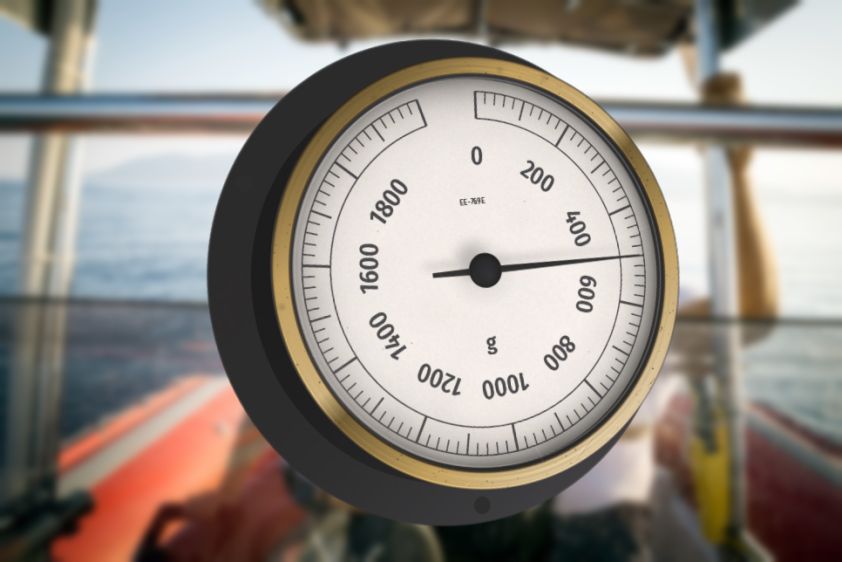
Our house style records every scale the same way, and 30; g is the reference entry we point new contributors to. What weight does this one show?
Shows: 500; g
